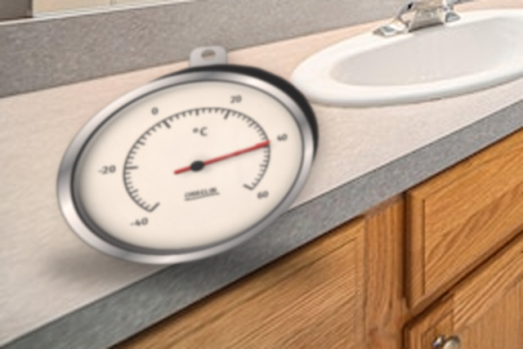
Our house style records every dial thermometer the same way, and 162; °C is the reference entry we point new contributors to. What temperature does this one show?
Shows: 40; °C
